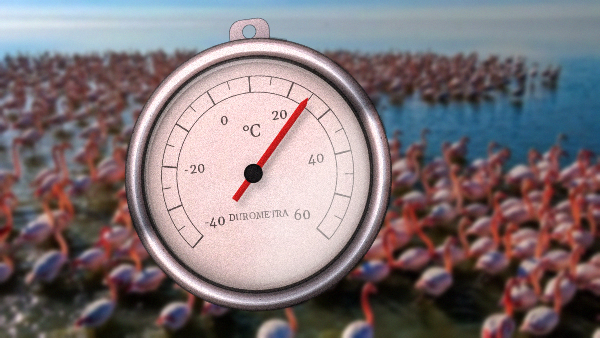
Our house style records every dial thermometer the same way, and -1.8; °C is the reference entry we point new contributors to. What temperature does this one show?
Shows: 25; °C
